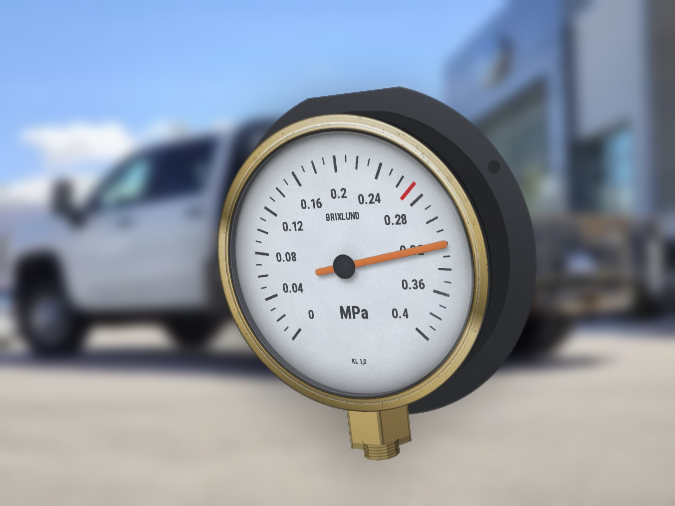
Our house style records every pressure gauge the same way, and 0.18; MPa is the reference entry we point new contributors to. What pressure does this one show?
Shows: 0.32; MPa
